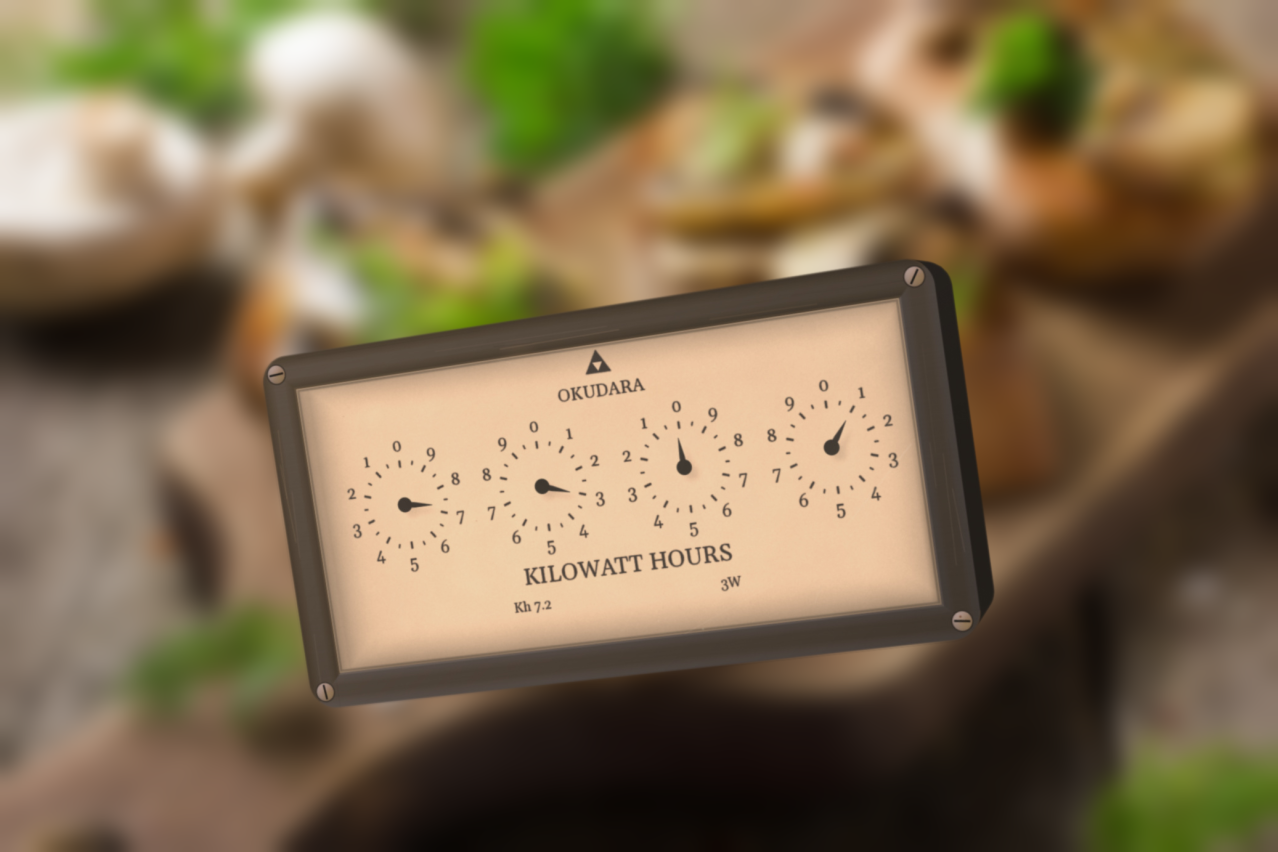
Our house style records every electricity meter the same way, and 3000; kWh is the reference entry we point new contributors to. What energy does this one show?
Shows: 7301; kWh
